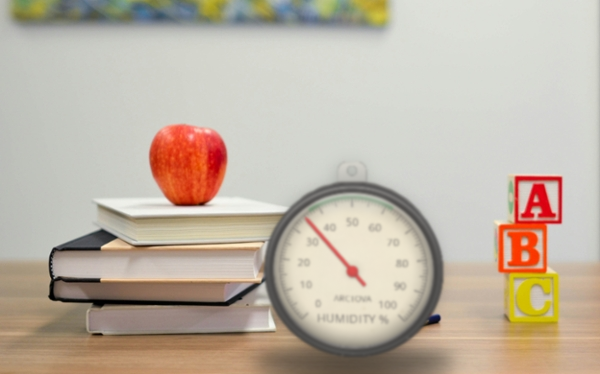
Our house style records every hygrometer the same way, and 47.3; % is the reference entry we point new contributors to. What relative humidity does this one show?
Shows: 35; %
